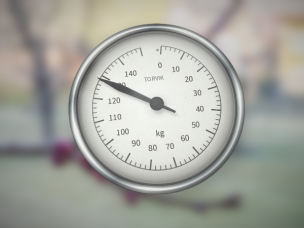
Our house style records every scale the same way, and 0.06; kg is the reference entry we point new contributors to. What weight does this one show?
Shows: 128; kg
